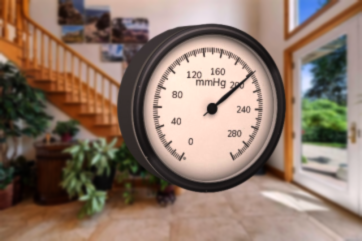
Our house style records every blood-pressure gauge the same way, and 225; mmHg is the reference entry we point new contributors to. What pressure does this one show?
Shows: 200; mmHg
